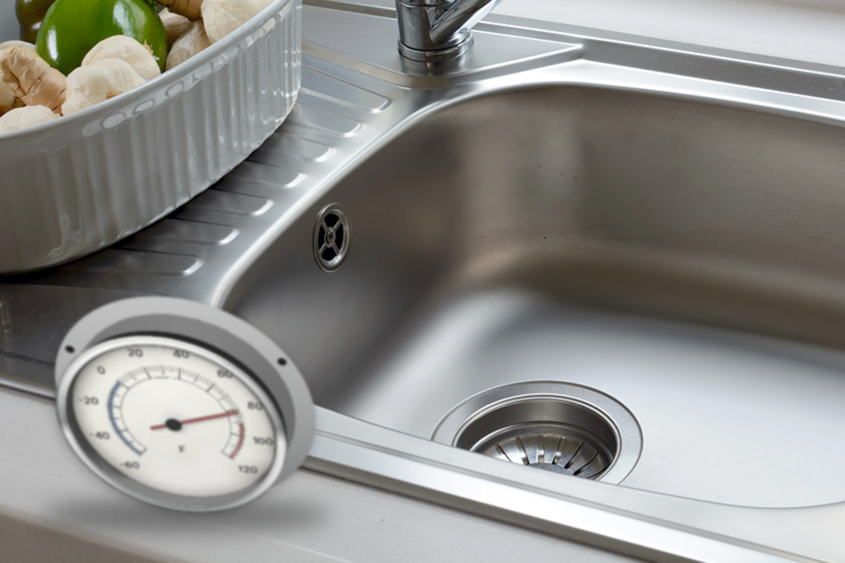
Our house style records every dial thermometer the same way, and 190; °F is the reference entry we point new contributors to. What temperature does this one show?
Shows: 80; °F
